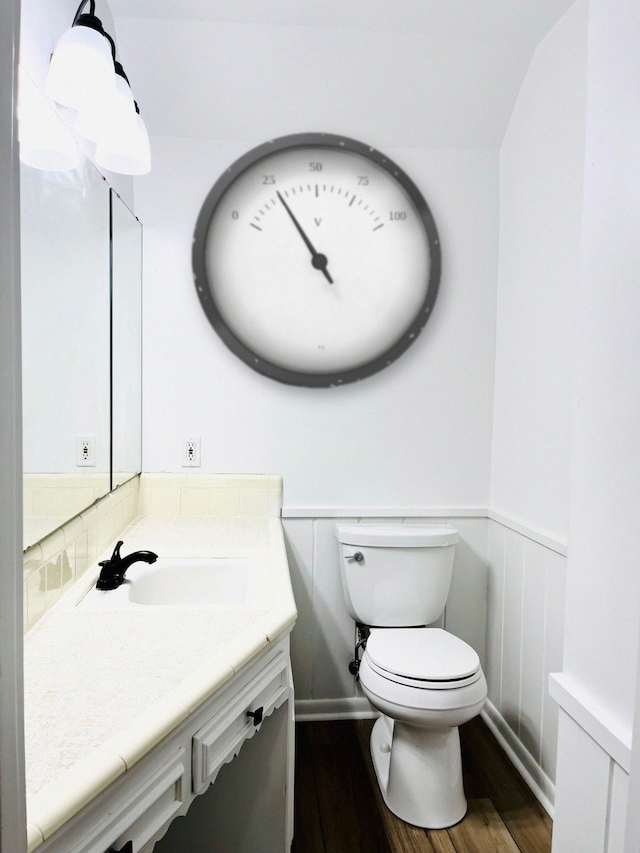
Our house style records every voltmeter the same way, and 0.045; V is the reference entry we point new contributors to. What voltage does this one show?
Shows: 25; V
